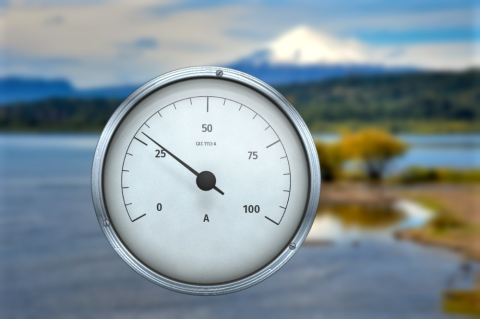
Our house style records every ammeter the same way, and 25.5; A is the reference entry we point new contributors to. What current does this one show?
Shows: 27.5; A
